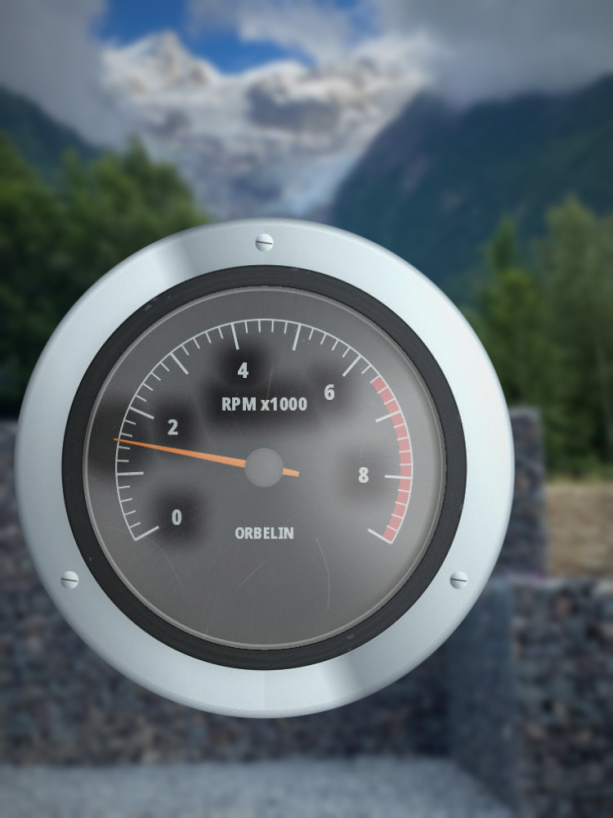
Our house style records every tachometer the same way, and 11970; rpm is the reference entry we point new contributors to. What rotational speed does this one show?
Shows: 1500; rpm
